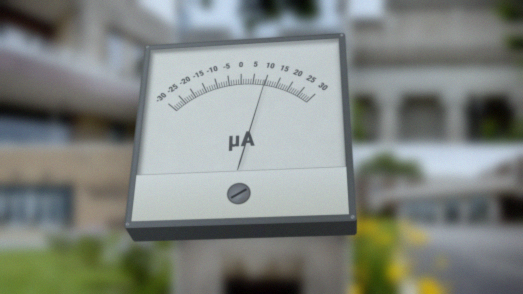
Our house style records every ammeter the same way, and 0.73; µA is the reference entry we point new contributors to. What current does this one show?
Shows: 10; µA
